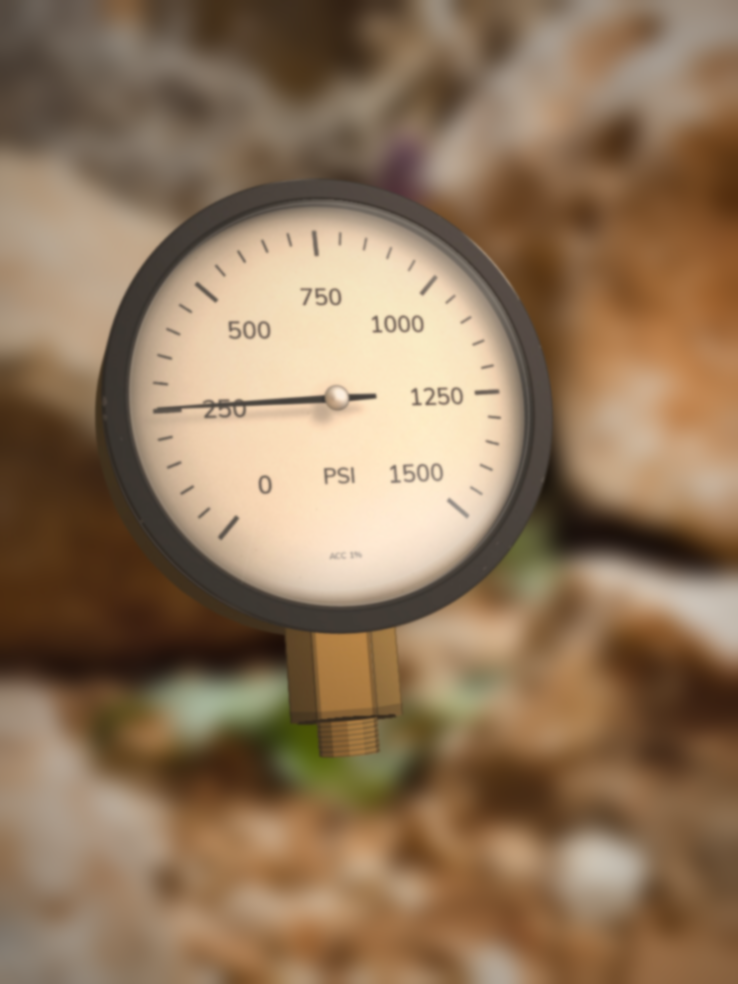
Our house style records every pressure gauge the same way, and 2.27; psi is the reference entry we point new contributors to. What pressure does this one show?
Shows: 250; psi
